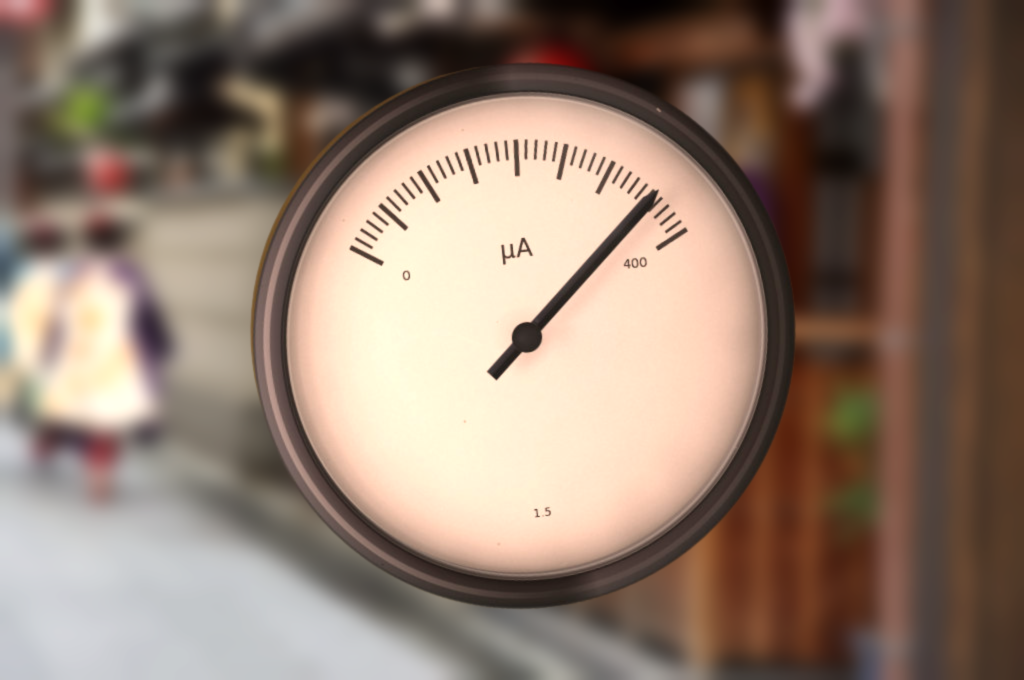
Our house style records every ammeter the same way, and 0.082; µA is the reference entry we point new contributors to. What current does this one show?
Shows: 350; µA
